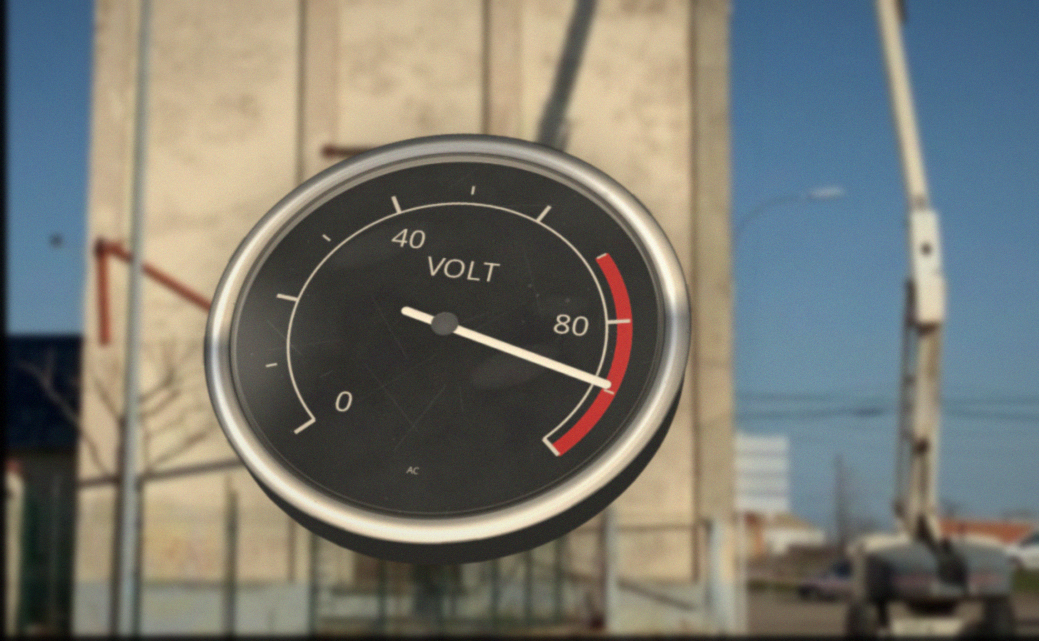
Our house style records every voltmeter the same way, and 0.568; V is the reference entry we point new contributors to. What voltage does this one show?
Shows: 90; V
